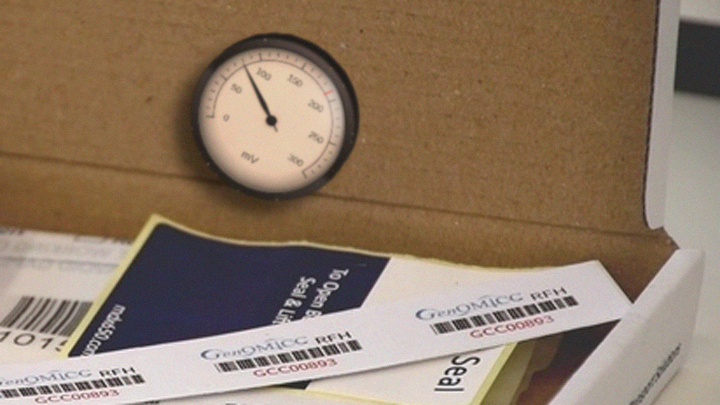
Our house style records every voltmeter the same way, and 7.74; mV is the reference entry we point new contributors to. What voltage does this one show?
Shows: 80; mV
